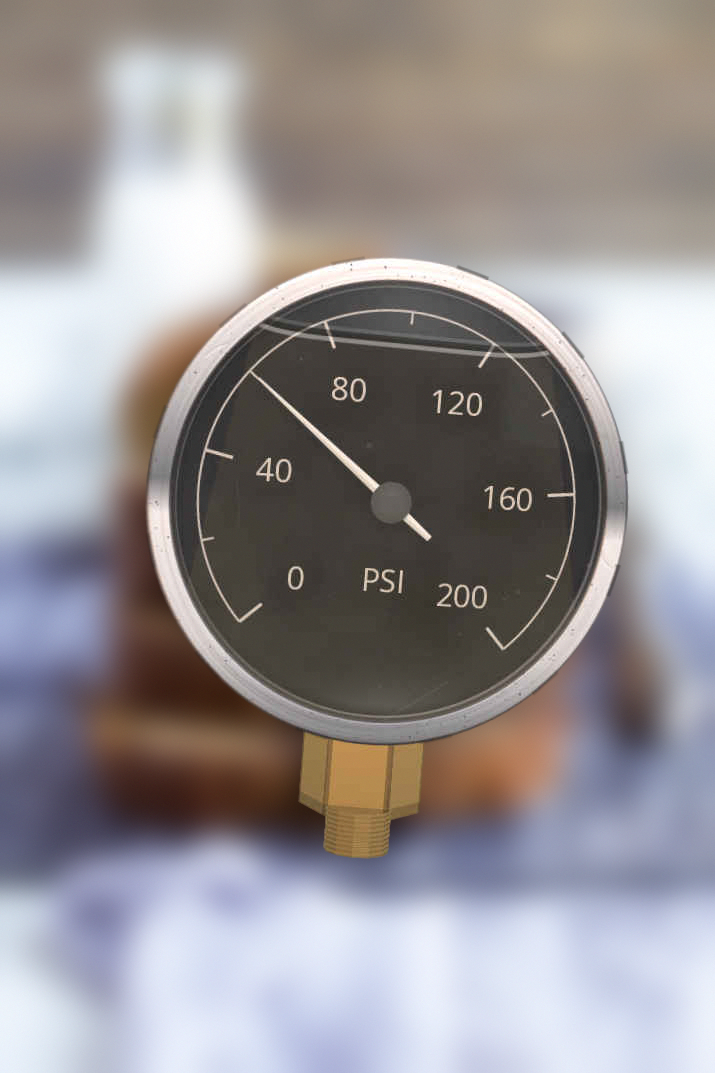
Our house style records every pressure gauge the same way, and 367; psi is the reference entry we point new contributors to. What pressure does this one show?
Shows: 60; psi
